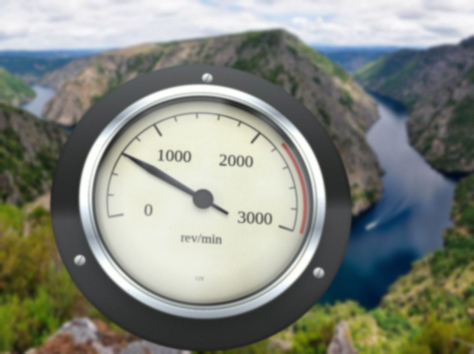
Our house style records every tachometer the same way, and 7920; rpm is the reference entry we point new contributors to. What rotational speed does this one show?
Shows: 600; rpm
